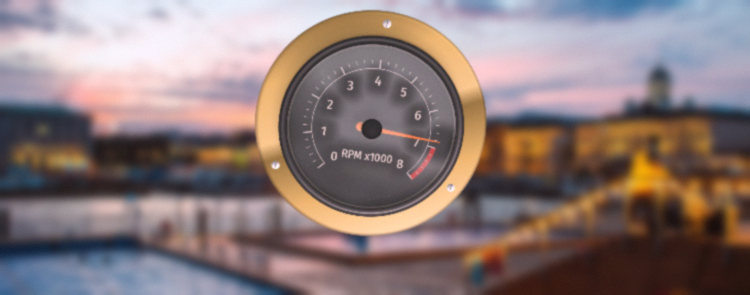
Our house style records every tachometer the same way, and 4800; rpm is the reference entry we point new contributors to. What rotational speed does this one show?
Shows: 6800; rpm
